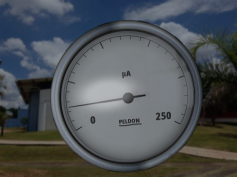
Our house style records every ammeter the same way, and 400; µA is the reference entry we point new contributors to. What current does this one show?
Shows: 25; µA
